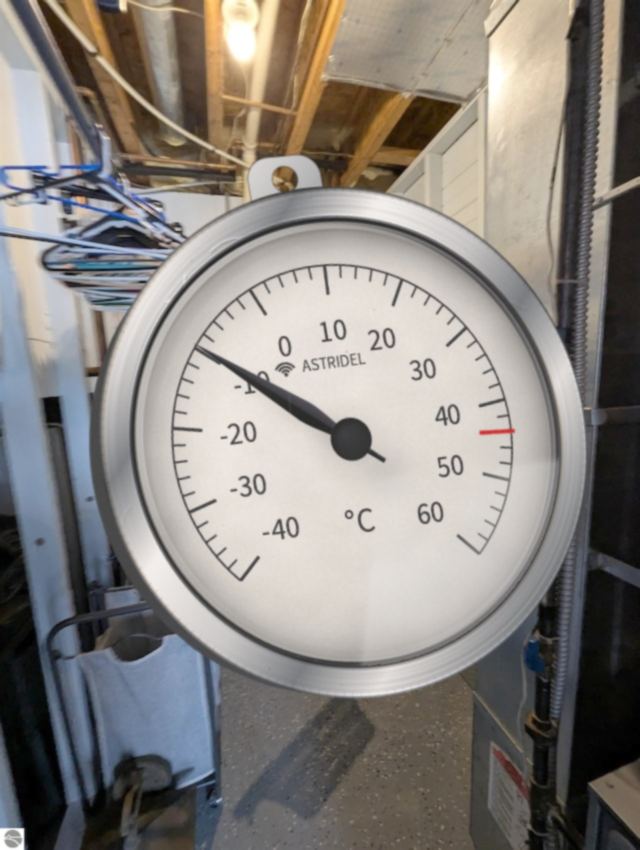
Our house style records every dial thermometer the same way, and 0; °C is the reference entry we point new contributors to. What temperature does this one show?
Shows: -10; °C
